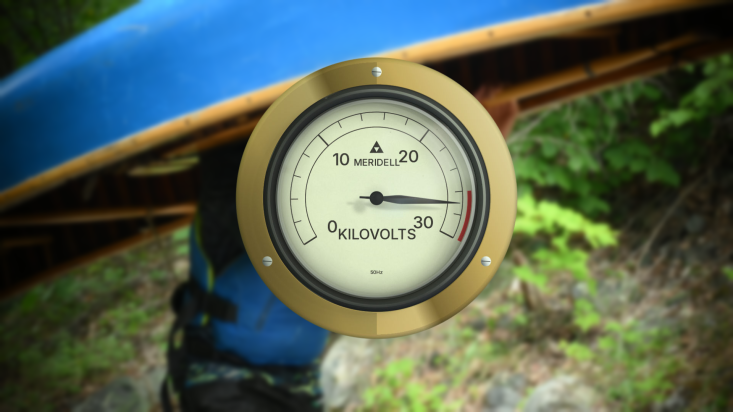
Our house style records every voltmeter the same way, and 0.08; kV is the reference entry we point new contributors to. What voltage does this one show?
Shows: 27; kV
